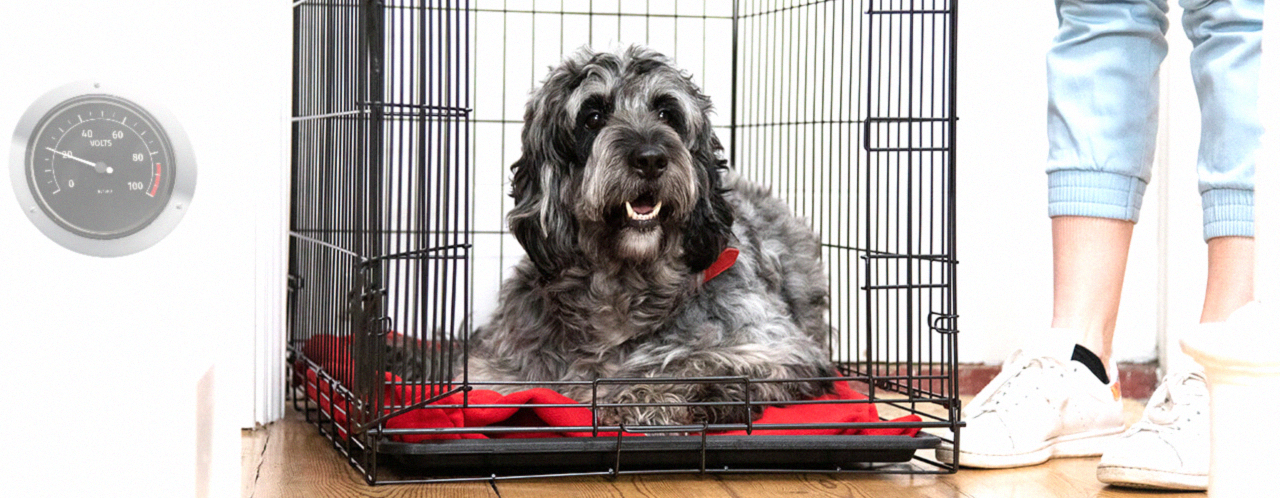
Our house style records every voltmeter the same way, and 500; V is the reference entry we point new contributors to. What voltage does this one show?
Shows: 20; V
